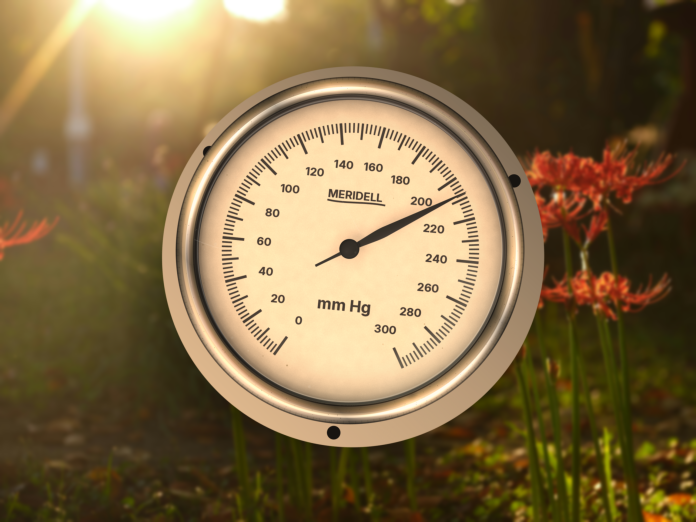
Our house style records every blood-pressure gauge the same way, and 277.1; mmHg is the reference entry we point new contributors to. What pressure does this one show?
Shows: 208; mmHg
